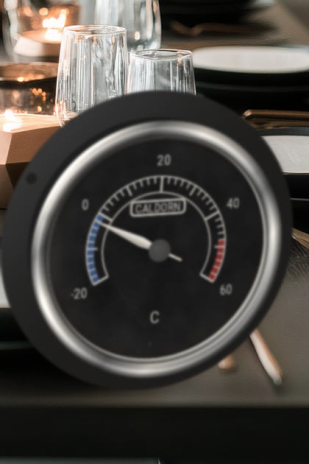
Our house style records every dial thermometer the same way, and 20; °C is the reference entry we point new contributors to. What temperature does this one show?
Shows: -2; °C
